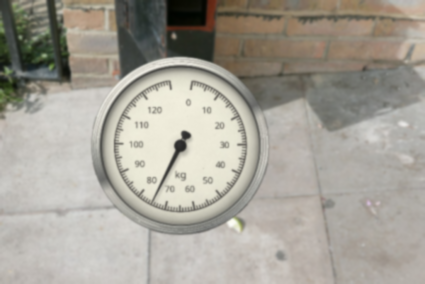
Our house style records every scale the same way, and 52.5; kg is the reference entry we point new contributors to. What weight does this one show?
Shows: 75; kg
